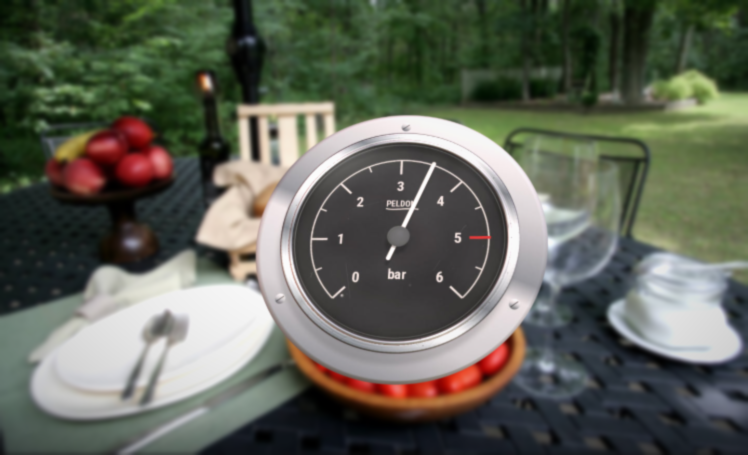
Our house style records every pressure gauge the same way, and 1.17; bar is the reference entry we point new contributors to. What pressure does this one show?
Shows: 3.5; bar
